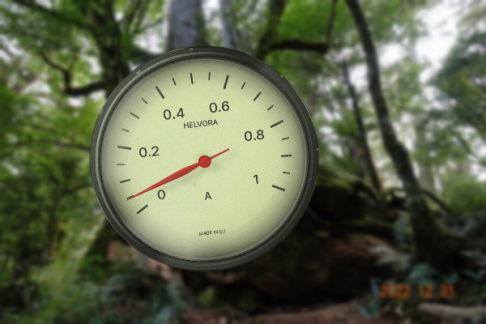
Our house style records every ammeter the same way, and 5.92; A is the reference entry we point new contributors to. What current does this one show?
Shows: 0.05; A
